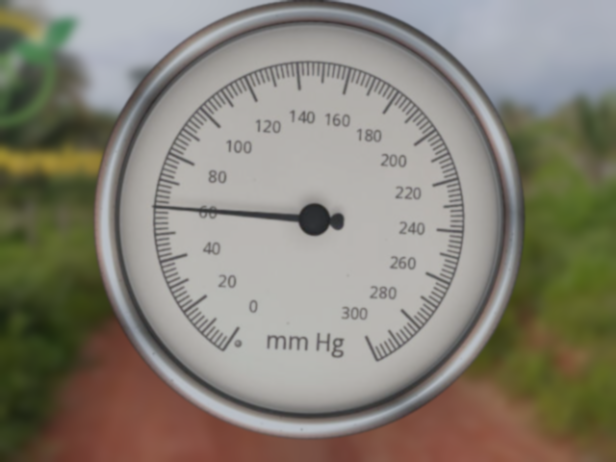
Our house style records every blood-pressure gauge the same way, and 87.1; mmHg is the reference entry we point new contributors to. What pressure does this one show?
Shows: 60; mmHg
